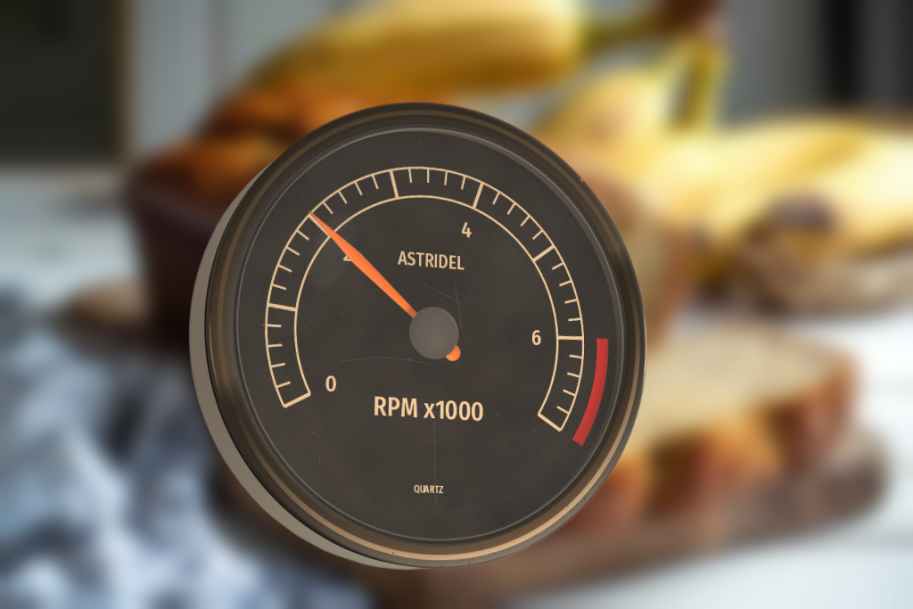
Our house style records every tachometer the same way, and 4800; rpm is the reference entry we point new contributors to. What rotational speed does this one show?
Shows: 2000; rpm
